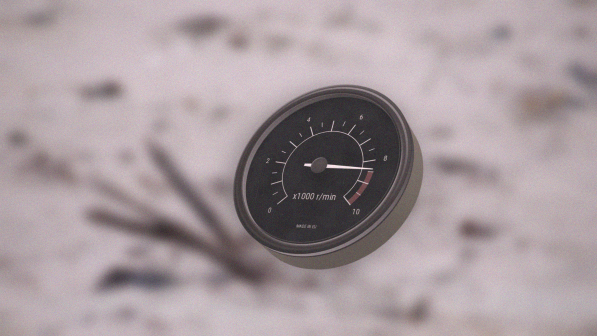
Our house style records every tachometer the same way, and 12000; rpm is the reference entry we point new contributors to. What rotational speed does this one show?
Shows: 8500; rpm
